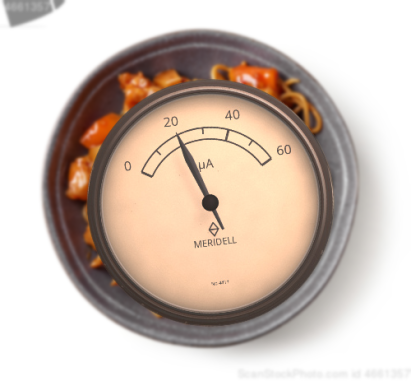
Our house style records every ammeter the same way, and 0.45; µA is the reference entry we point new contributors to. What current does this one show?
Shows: 20; µA
